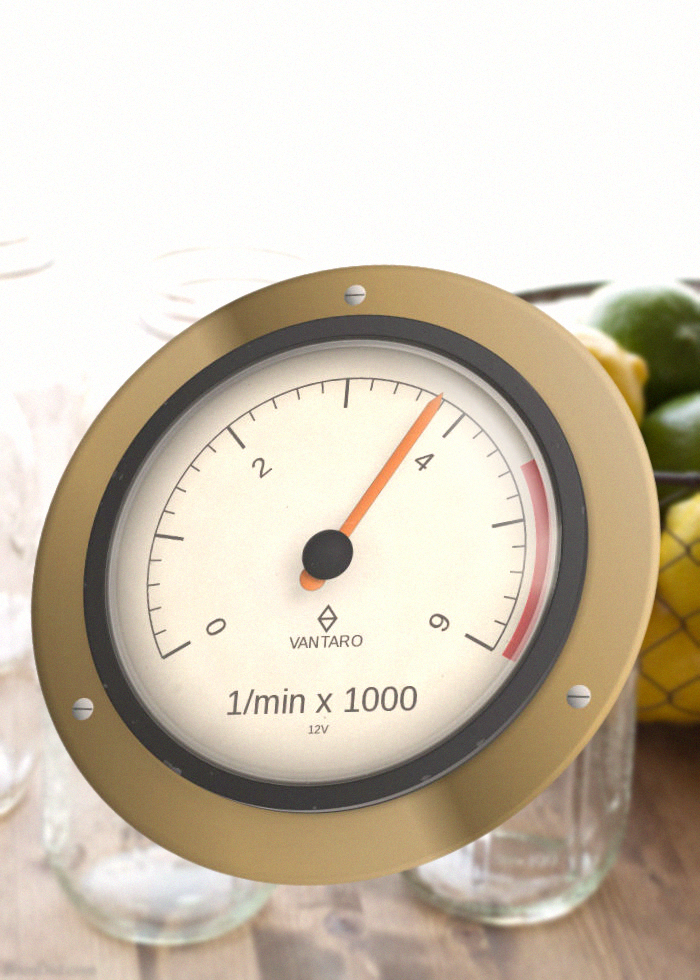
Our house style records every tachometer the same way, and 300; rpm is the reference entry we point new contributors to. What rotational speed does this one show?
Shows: 3800; rpm
